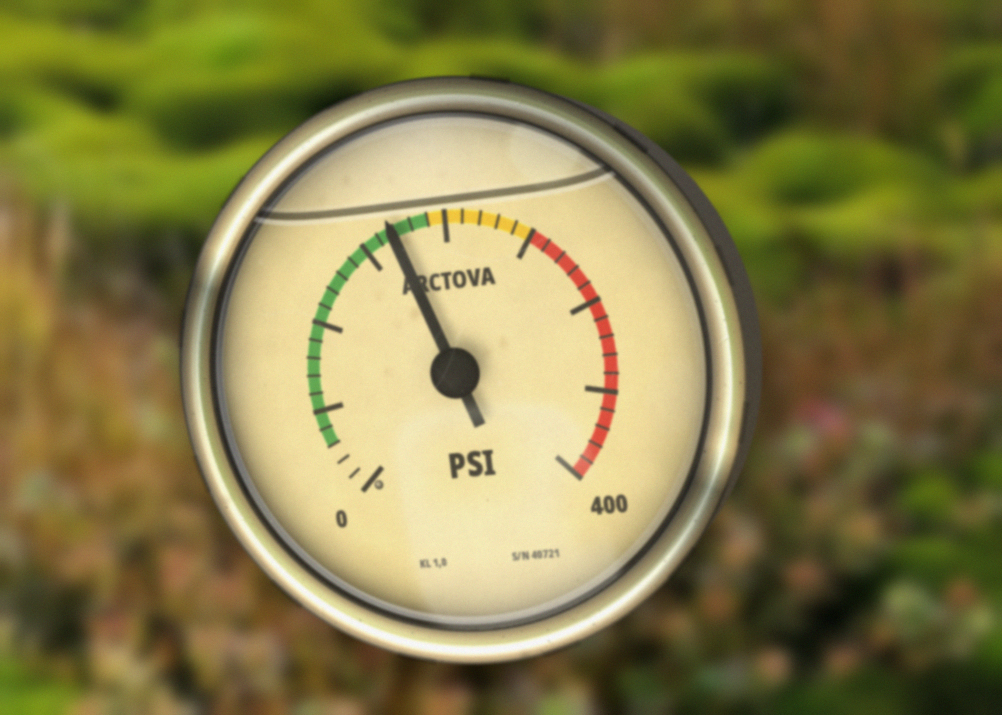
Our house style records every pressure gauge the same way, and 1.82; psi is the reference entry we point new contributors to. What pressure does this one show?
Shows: 170; psi
